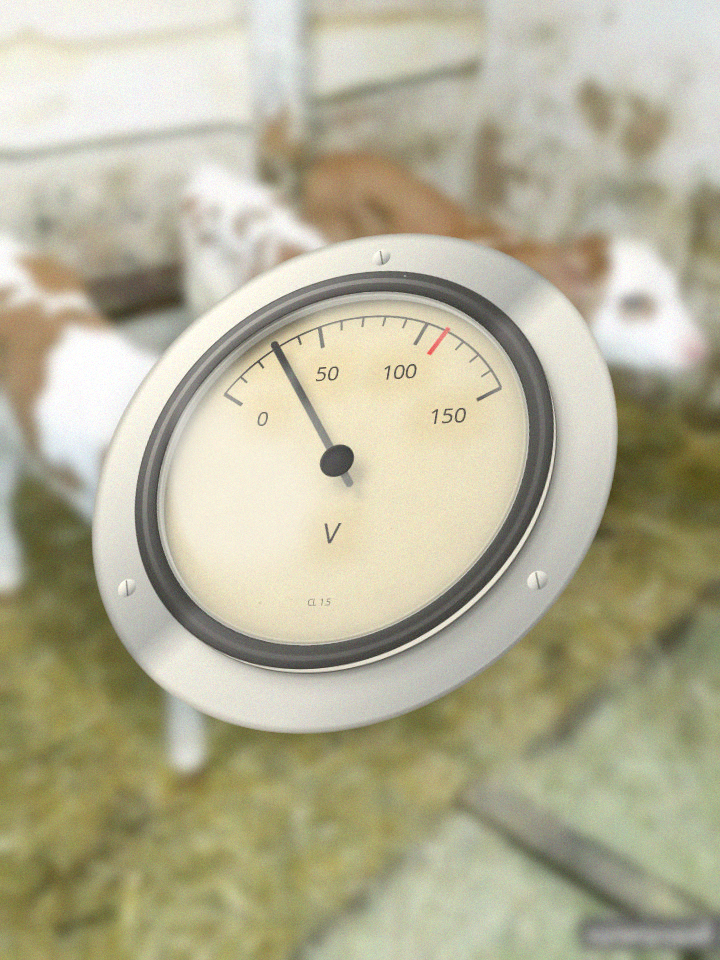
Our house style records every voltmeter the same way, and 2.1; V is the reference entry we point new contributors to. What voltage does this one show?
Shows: 30; V
